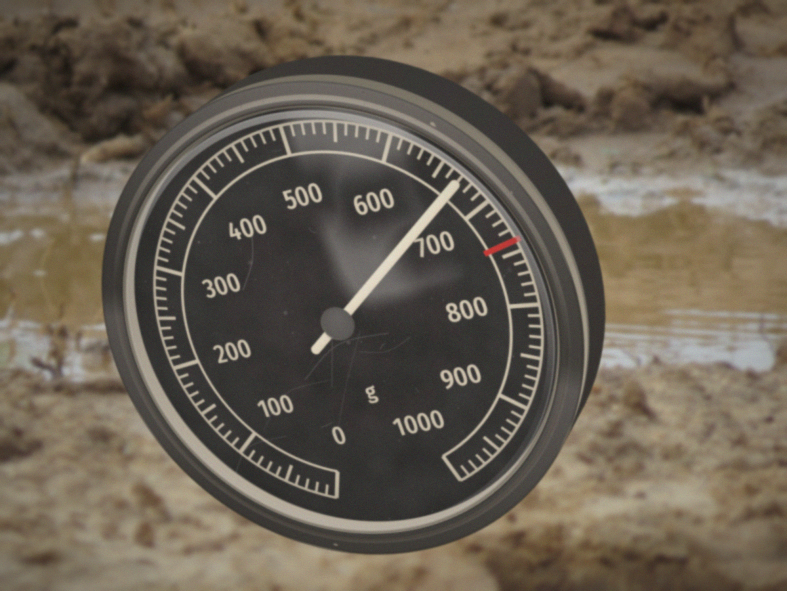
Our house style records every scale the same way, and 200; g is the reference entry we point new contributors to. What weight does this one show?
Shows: 670; g
